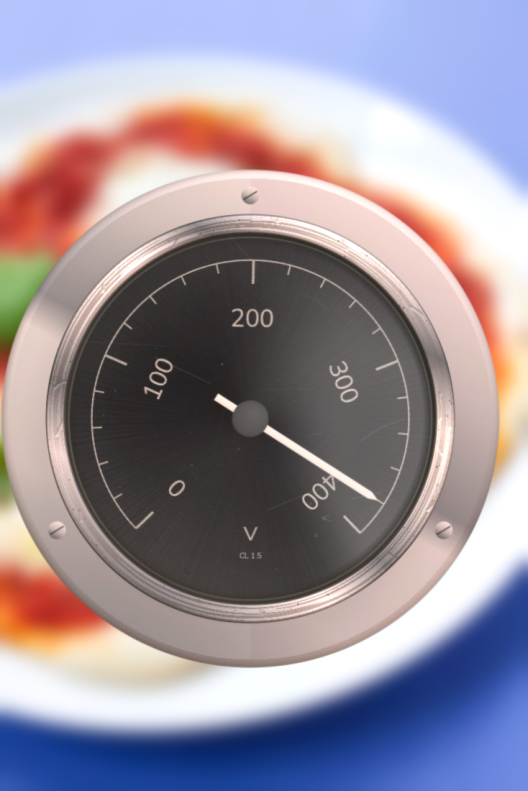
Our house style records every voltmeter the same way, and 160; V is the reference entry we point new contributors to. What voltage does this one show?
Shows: 380; V
